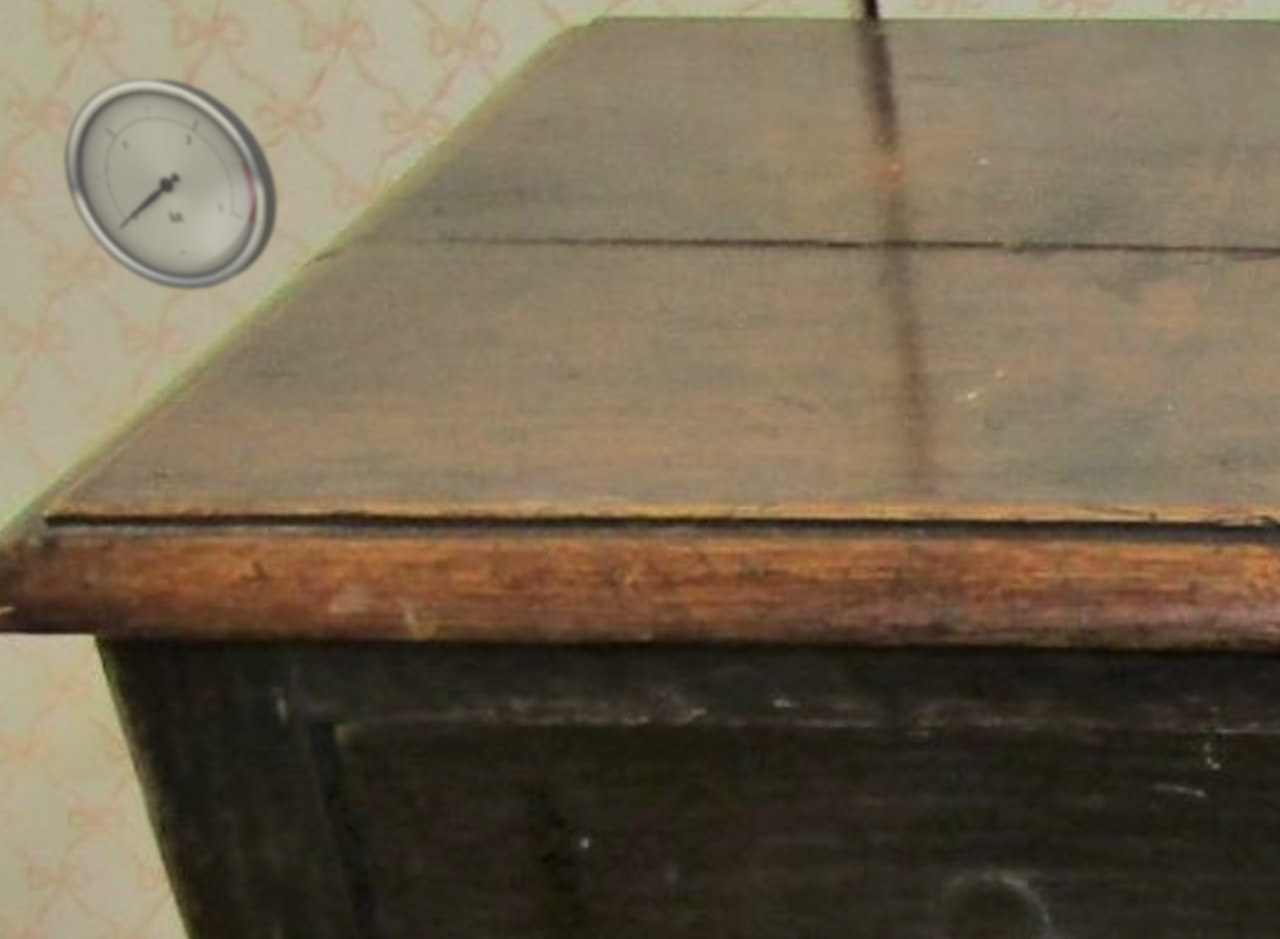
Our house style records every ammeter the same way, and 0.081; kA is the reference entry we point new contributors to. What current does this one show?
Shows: 0; kA
